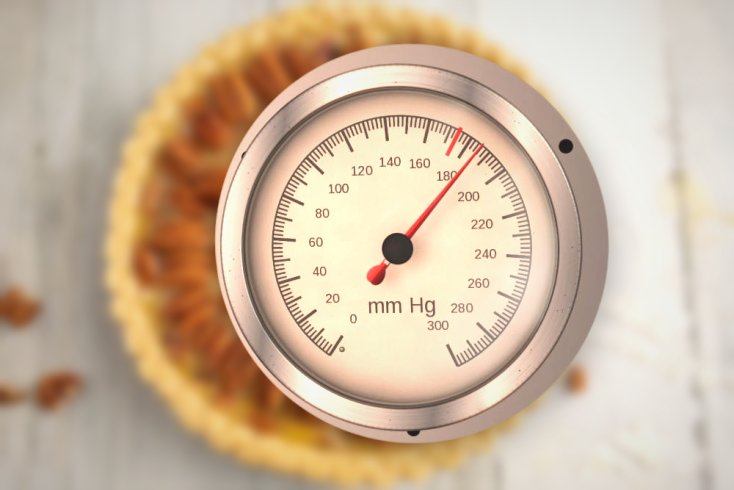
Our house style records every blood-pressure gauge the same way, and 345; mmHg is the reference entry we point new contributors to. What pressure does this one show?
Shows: 186; mmHg
